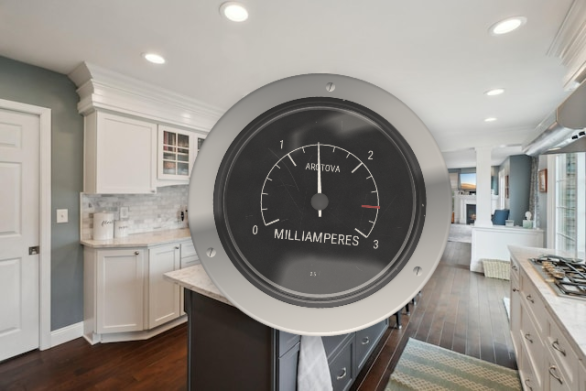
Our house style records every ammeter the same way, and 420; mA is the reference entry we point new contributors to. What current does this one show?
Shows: 1.4; mA
